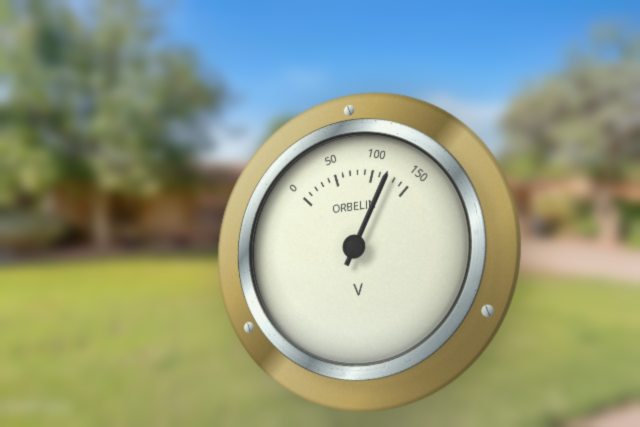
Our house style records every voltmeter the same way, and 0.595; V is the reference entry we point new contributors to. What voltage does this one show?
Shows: 120; V
